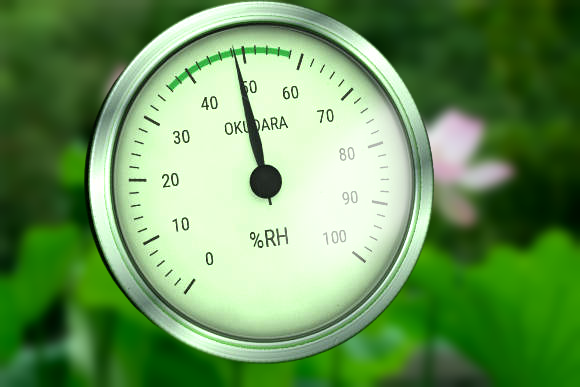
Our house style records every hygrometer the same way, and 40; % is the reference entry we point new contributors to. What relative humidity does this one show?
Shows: 48; %
